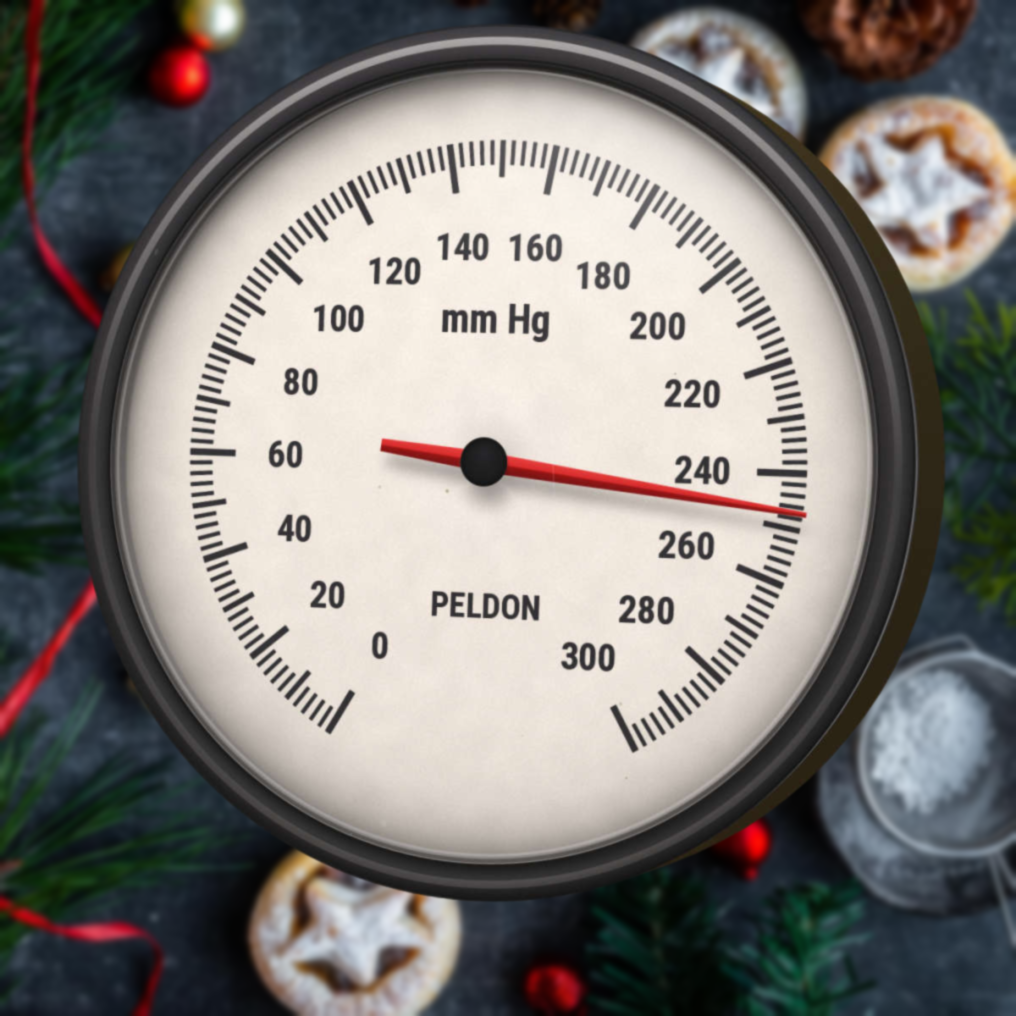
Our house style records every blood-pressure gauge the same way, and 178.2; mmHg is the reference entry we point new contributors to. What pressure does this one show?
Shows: 247; mmHg
